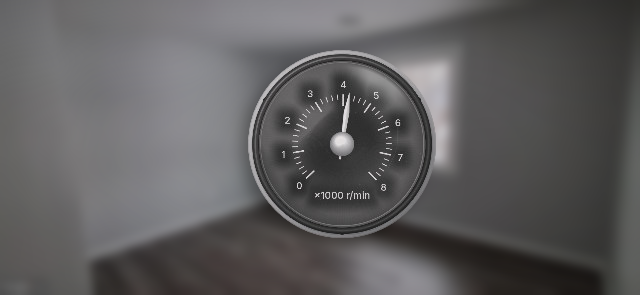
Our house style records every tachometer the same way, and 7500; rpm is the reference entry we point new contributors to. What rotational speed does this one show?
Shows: 4200; rpm
